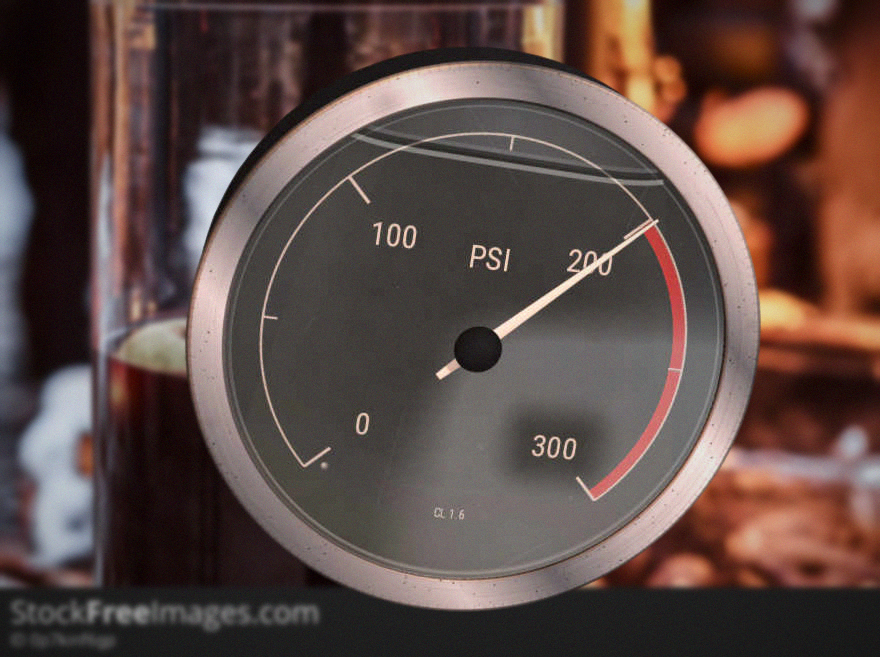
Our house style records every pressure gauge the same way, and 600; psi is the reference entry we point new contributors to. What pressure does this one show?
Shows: 200; psi
